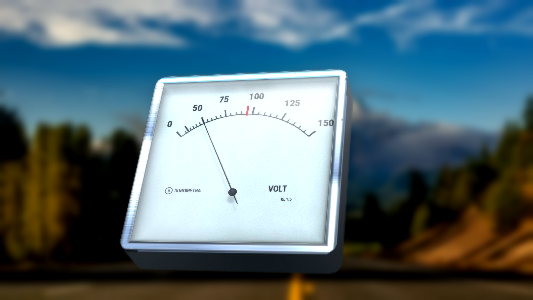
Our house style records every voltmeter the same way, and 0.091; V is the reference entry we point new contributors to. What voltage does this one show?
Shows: 50; V
